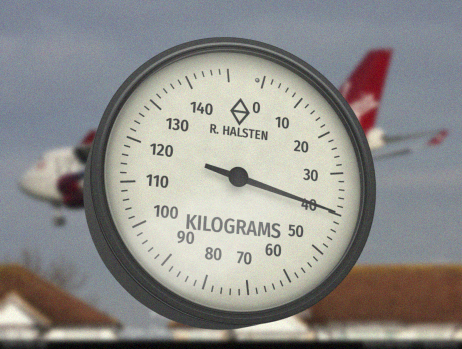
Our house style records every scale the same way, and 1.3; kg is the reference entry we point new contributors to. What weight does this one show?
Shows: 40; kg
